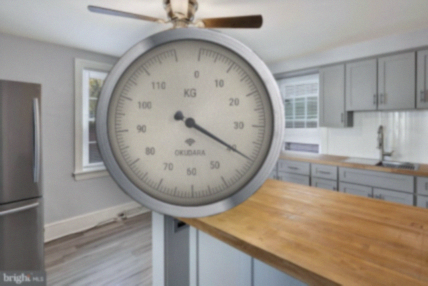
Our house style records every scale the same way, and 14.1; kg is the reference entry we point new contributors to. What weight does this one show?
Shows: 40; kg
